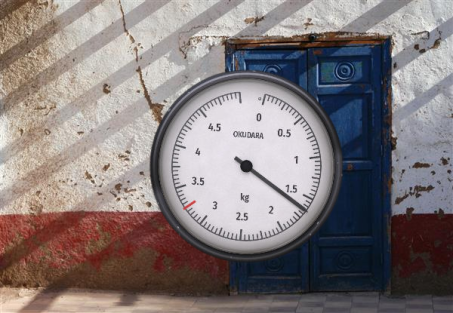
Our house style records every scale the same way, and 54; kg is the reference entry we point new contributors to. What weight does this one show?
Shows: 1.65; kg
